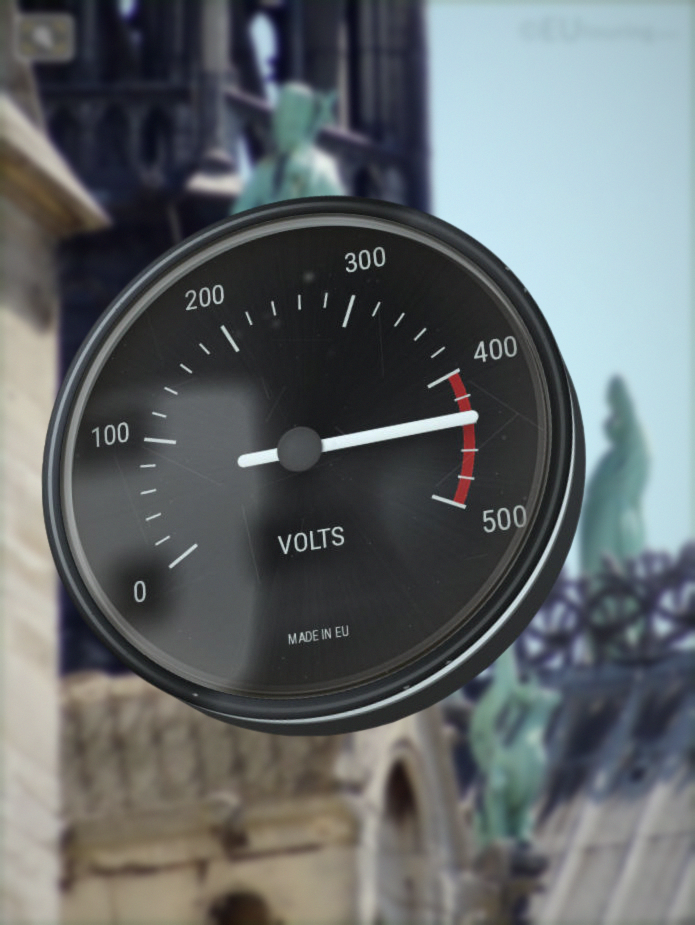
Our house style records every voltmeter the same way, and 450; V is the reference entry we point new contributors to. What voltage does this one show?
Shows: 440; V
